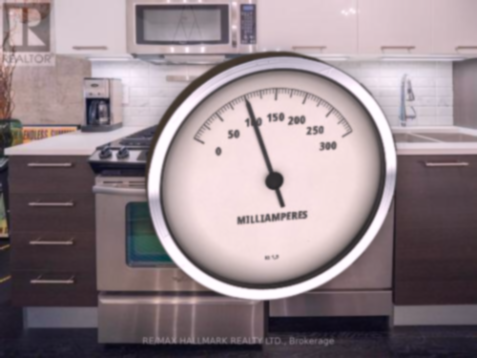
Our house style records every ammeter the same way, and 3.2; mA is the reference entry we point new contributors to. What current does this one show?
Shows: 100; mA
